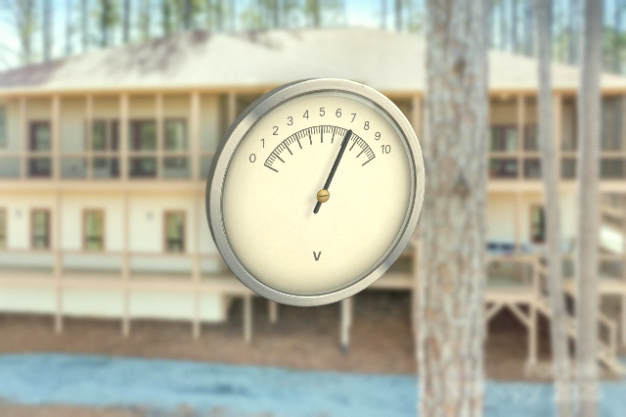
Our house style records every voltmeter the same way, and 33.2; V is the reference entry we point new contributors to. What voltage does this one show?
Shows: 7; V
